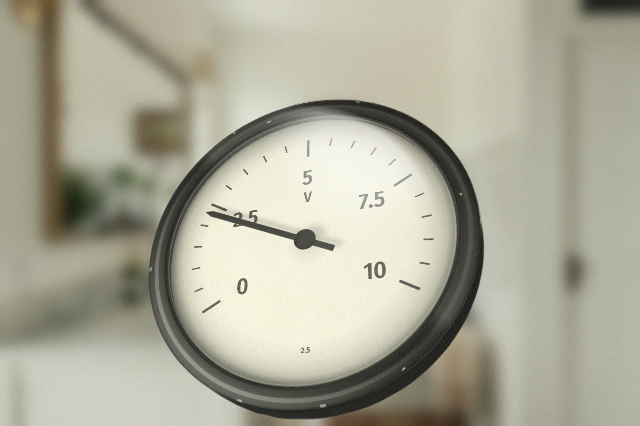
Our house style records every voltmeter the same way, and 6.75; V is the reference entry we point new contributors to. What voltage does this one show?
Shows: 2.25; V
